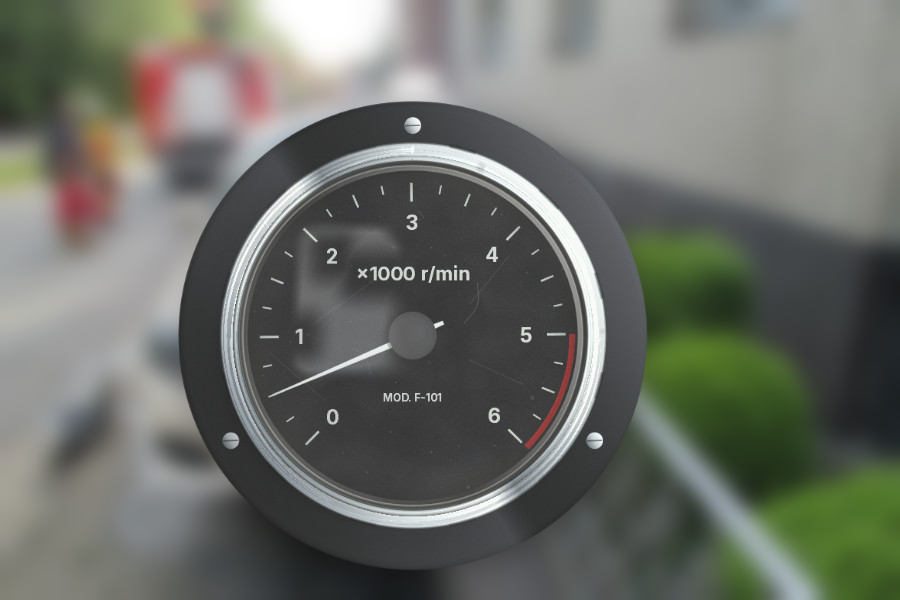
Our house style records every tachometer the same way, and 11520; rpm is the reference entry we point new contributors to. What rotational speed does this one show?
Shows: 500; rpm
